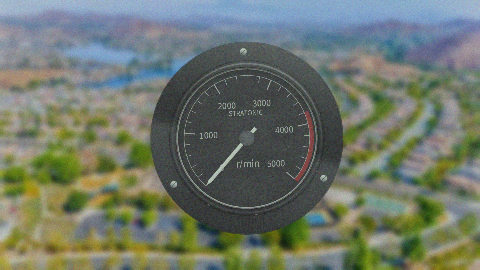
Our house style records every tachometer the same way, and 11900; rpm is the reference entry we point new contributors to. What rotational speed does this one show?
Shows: 0; rpm
